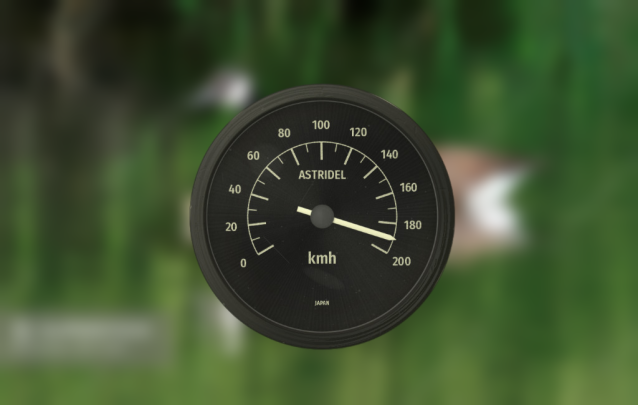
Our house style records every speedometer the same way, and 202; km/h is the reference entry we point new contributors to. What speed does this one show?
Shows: 190; km/h
